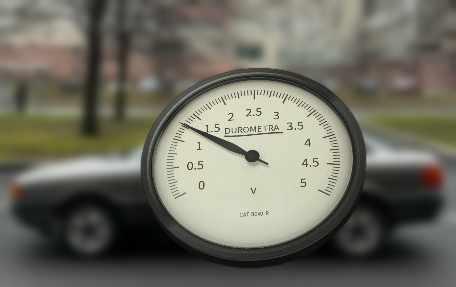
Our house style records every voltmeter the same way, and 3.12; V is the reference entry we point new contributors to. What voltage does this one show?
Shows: 1.25; V
